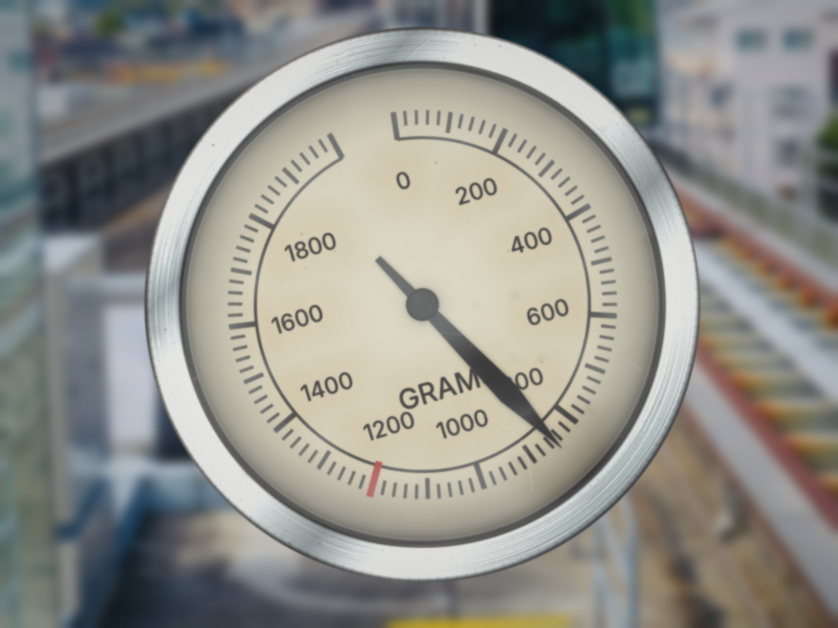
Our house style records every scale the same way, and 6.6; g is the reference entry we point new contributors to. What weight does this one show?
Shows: 850; g
